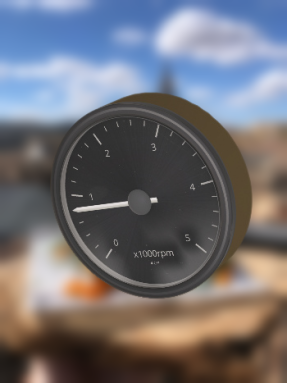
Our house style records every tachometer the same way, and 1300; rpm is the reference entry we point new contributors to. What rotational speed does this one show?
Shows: 800; rpm
